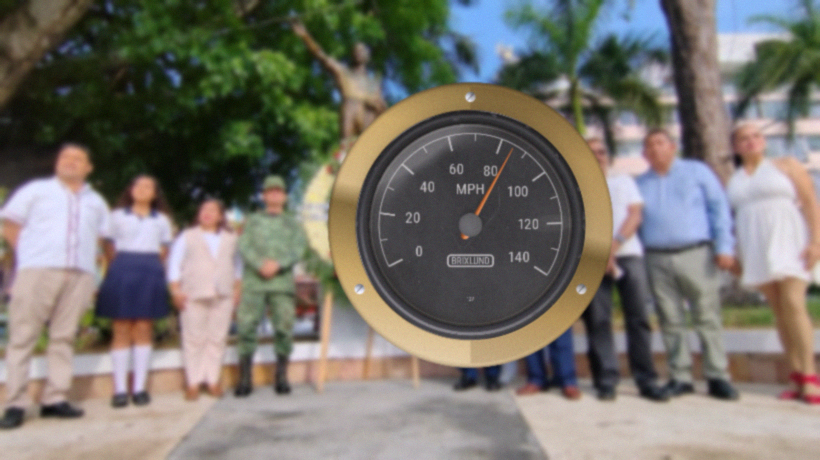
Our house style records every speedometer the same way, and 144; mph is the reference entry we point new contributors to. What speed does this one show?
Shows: 85; mph
